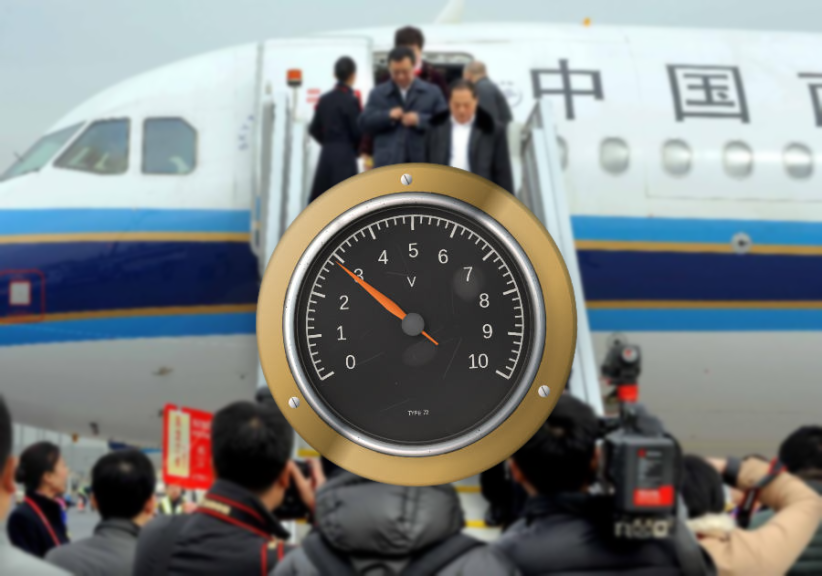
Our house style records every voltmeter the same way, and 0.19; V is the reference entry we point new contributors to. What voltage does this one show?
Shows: 2.9; V
